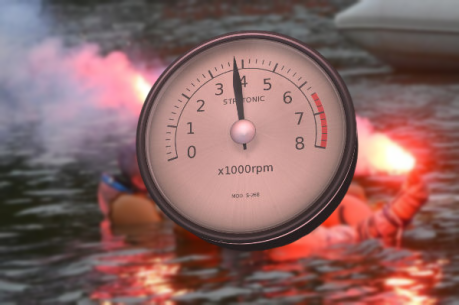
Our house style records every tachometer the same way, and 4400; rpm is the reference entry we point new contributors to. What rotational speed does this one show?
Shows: 3800; rpm
